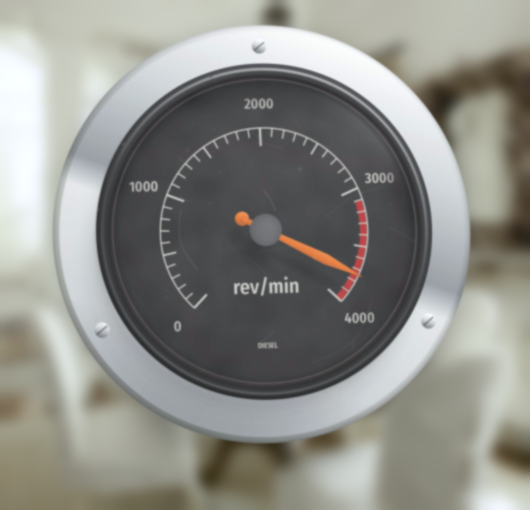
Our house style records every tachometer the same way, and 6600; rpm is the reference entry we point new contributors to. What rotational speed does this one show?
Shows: 3750; rpm
